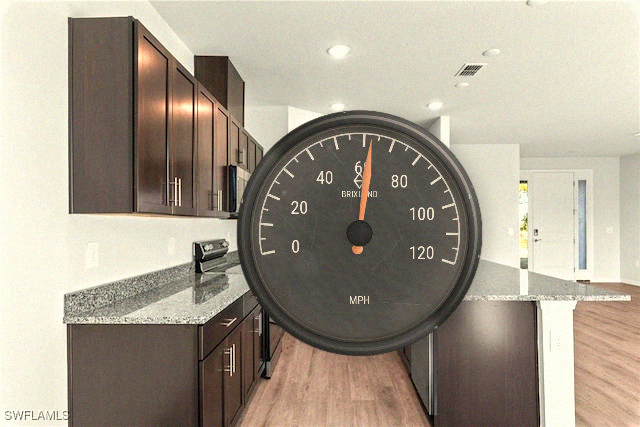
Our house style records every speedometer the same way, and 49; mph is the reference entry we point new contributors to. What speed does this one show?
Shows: 62.5; mph
